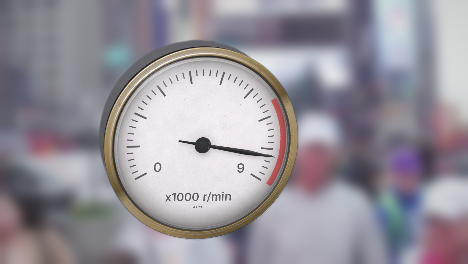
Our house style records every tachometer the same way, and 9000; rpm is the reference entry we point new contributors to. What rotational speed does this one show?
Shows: 8200; rpm
